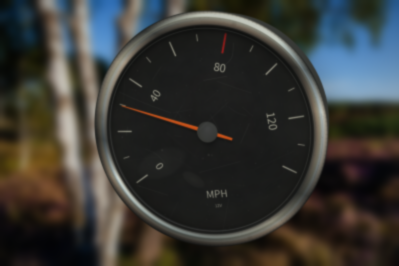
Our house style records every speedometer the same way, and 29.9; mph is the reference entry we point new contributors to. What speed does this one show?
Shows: 30; mph
